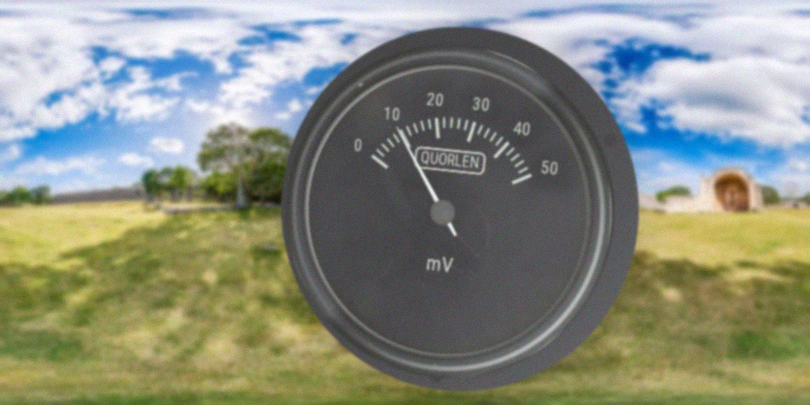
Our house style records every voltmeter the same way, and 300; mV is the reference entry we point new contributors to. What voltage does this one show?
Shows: 10; mV
